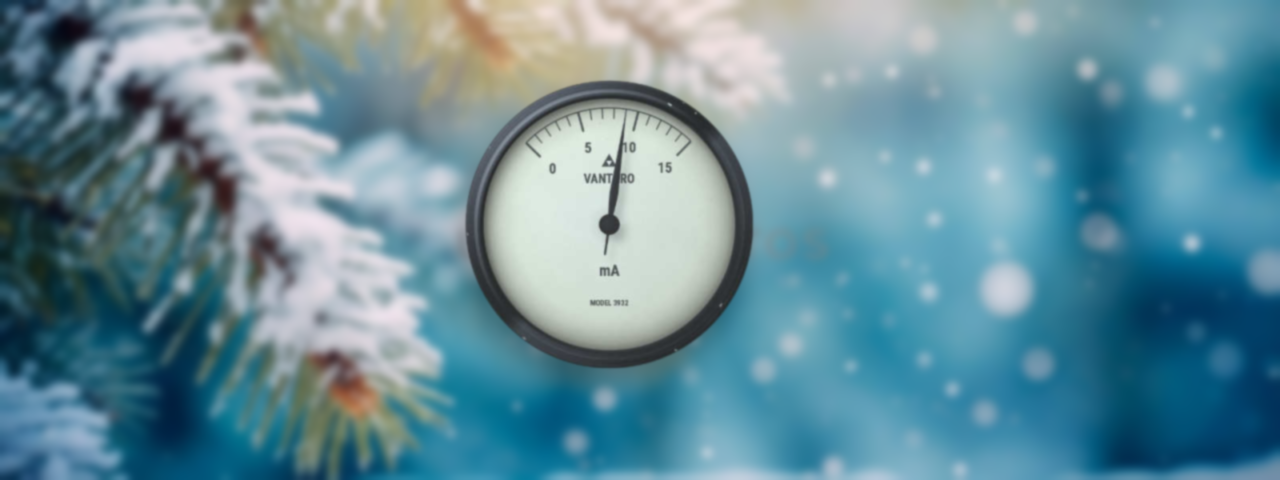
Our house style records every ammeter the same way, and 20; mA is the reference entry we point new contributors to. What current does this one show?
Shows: 9; mA
